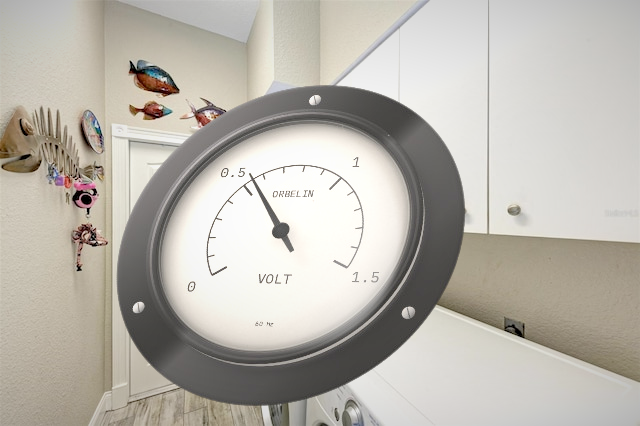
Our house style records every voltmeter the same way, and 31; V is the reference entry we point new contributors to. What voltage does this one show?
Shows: 0.55; V
